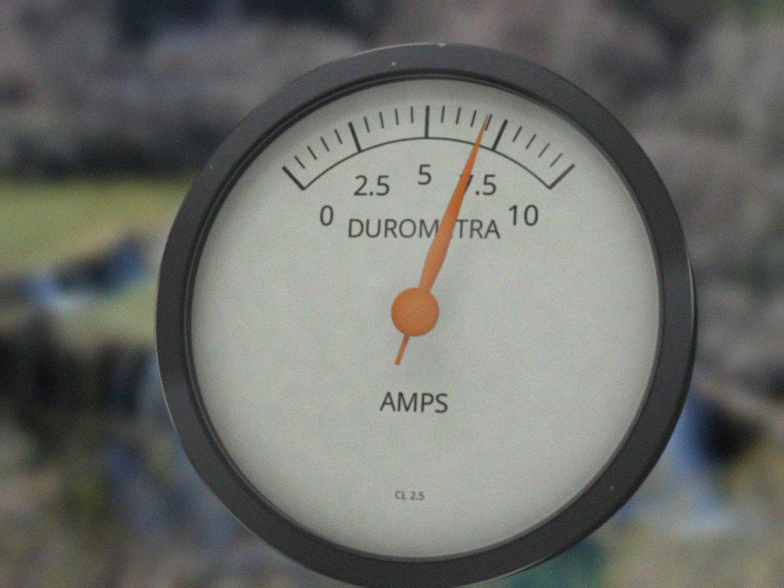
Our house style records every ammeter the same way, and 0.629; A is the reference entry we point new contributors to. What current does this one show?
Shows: 7; A
